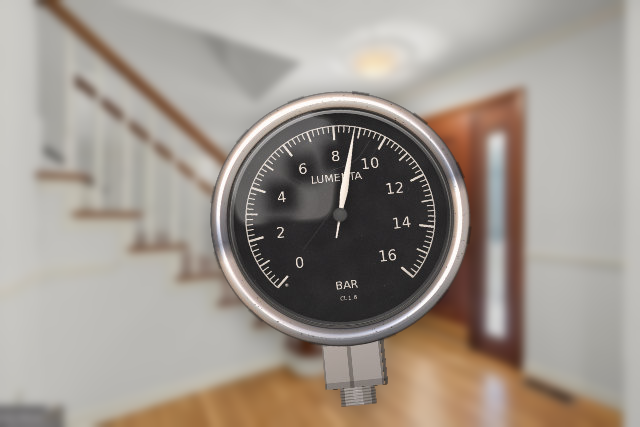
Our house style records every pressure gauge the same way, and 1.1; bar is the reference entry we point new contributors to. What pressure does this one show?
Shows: 8.8; bar
